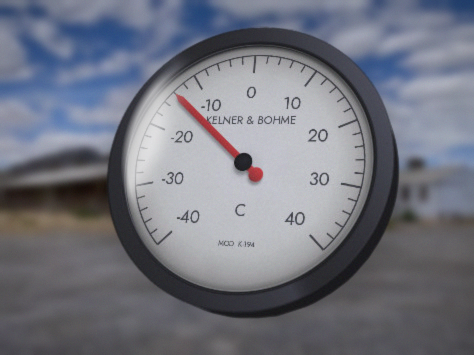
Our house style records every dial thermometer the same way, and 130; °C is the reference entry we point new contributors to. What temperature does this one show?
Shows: -14; °C
